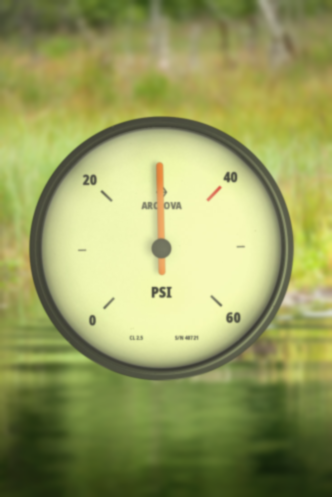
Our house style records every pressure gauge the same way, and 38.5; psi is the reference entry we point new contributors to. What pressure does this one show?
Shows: 30; psi
